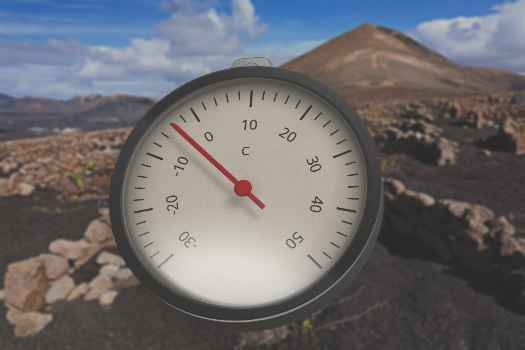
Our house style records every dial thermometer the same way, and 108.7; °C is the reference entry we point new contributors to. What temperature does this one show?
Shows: -4; °C
